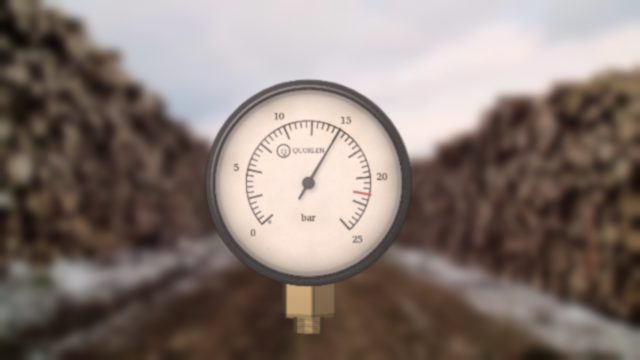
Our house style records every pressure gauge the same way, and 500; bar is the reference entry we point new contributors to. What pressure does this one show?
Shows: 15; bar
